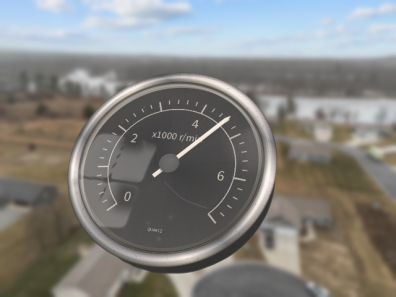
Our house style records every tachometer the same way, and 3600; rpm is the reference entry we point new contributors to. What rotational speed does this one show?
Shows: 4600; rpm
